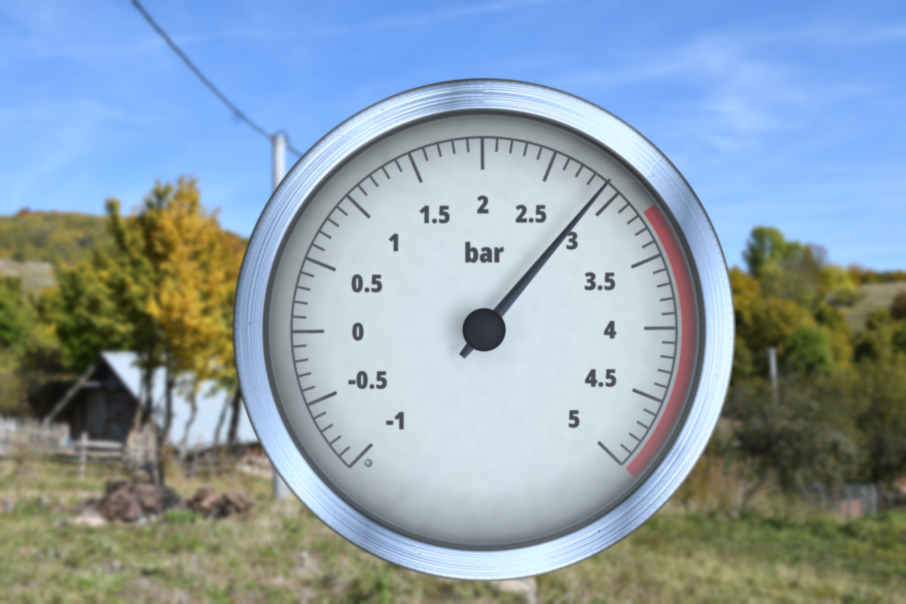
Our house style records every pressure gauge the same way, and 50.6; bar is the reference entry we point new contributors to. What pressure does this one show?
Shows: 2.9; bar
